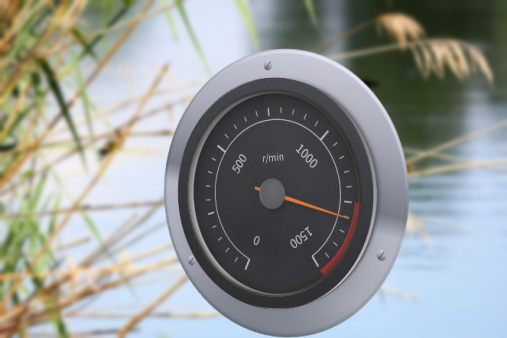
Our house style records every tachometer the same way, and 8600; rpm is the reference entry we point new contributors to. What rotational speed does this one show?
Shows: 1300; rpm
